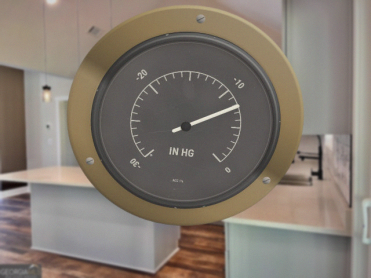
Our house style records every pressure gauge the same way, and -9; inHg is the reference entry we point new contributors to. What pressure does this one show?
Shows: -8; inHg
